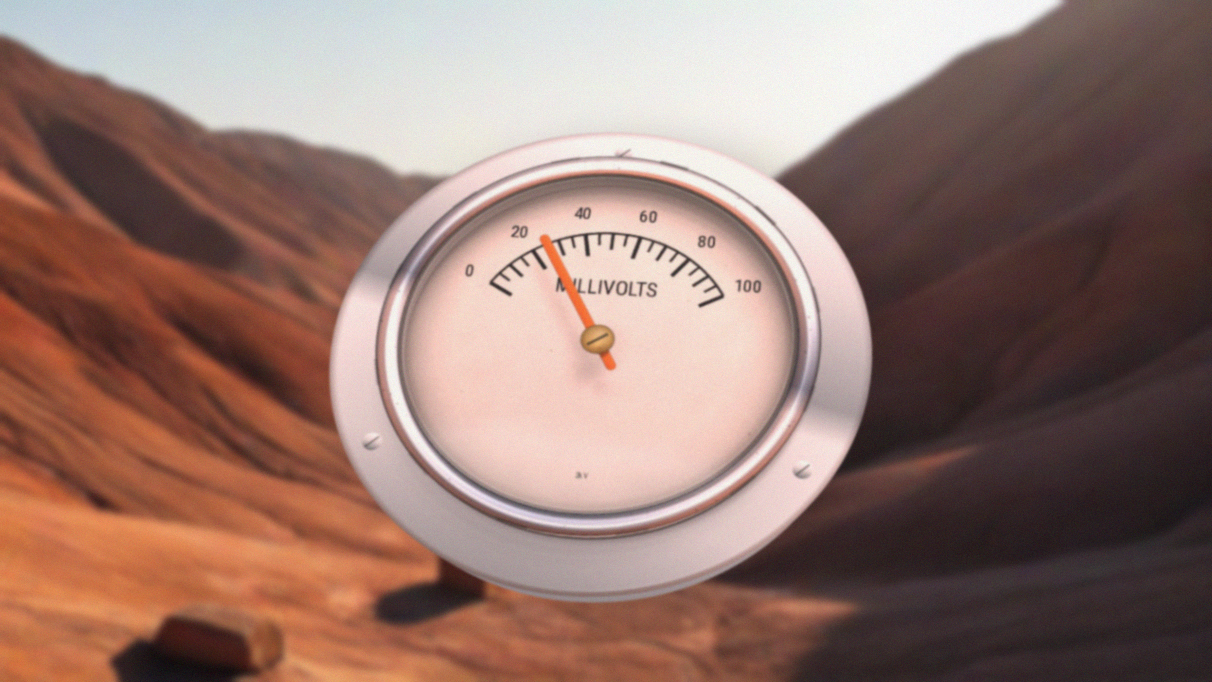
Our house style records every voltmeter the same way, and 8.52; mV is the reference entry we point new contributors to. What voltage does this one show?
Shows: 25; mV
